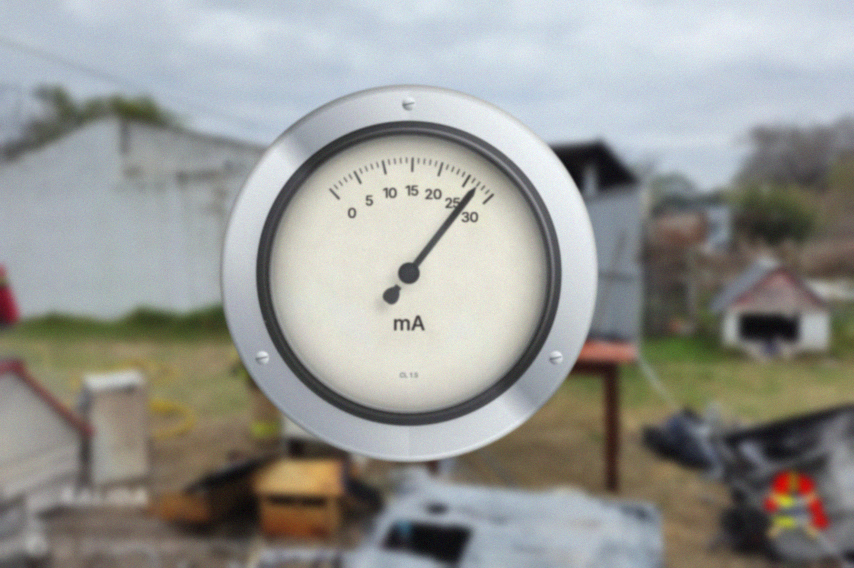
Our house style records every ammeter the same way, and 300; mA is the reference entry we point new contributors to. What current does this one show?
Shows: 27; mA
